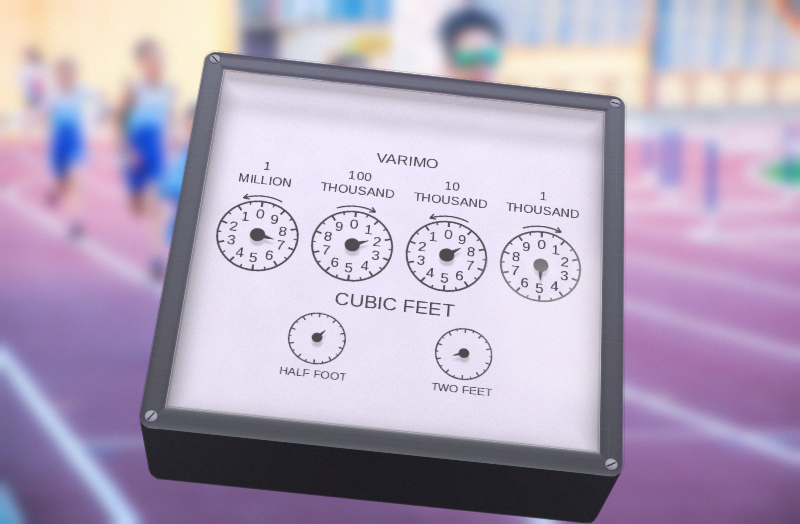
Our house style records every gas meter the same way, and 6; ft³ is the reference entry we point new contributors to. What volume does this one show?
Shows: 718500; ft³
